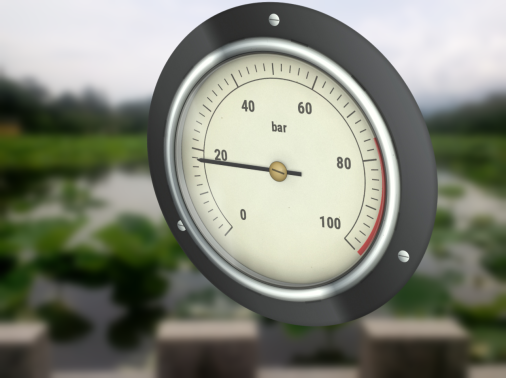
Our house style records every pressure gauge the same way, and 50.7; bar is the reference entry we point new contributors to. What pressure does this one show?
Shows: 18; bar
